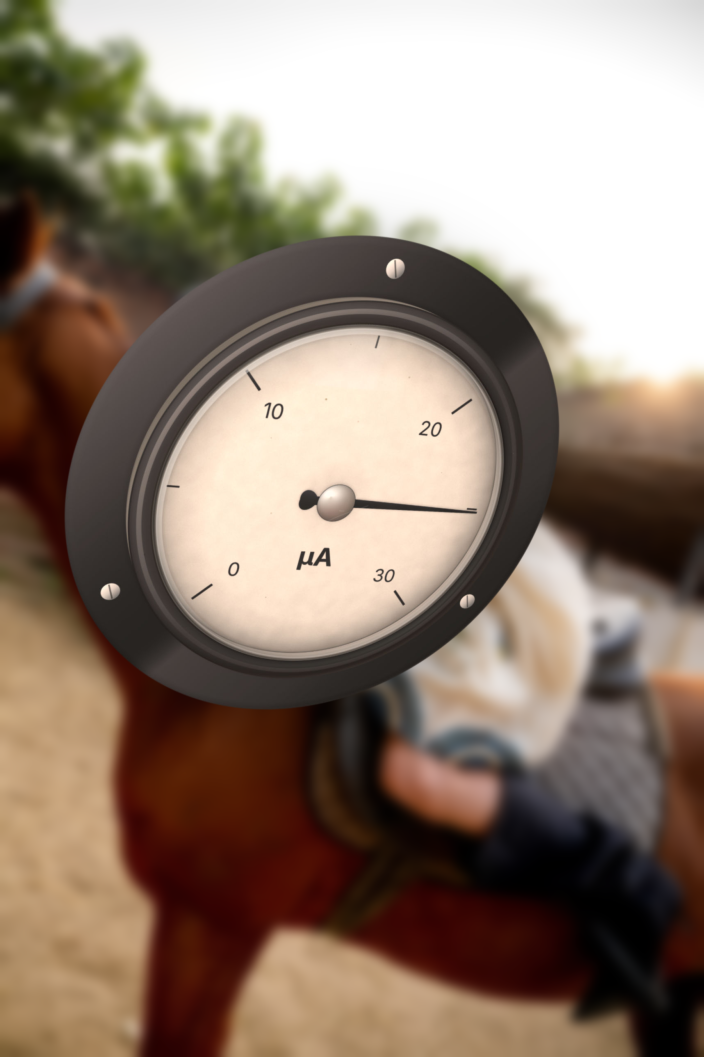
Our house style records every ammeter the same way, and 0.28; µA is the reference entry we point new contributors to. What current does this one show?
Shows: 25; µA
